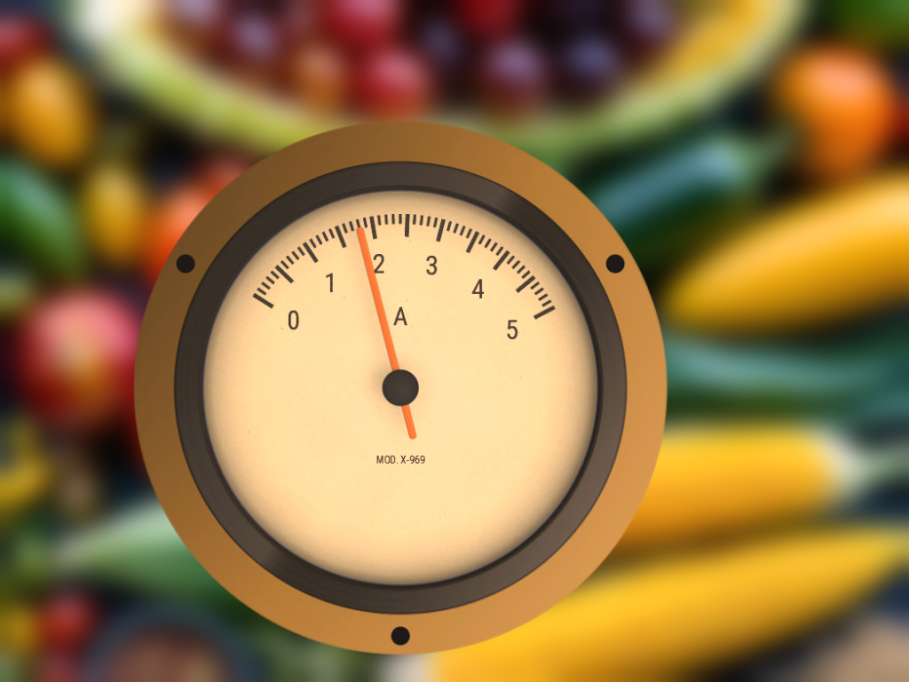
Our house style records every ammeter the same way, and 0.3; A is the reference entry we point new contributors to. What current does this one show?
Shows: 1.8; A
